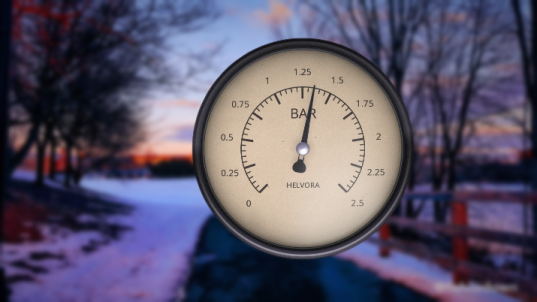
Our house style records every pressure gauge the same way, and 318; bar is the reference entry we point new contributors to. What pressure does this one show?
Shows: 1.35; bar
